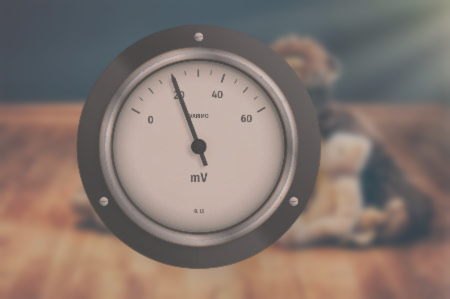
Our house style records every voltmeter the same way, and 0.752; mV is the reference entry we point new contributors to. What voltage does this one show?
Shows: 20; mV
